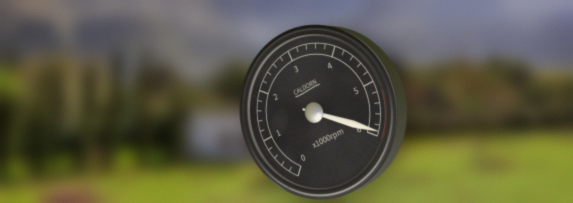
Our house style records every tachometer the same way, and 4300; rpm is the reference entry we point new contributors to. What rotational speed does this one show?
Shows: 5900; rpm
